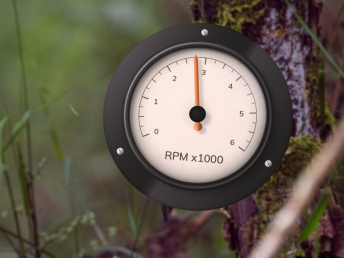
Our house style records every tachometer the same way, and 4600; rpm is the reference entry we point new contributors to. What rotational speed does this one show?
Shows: 2750; rpm
